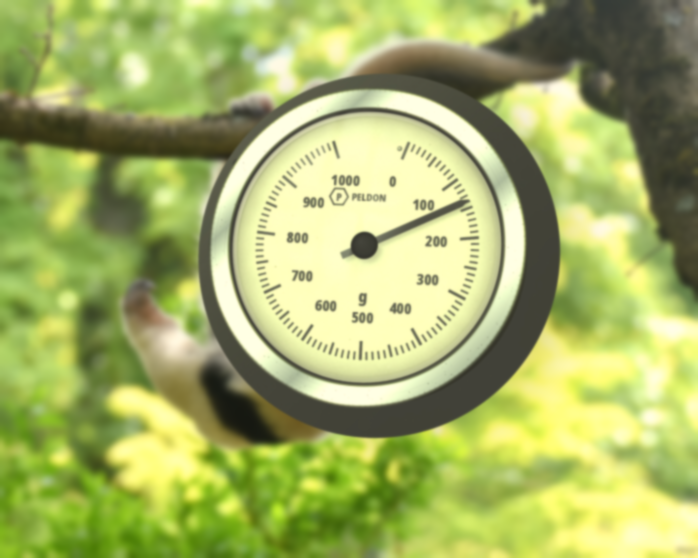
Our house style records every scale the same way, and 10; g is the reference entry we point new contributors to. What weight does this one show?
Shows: 140; g
